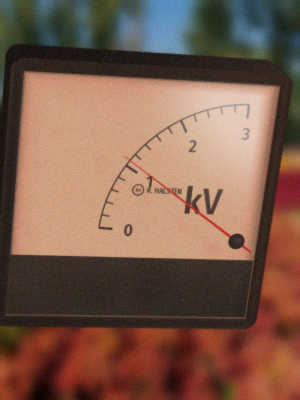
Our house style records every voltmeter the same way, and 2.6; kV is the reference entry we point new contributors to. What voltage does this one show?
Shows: 1.1; kV
